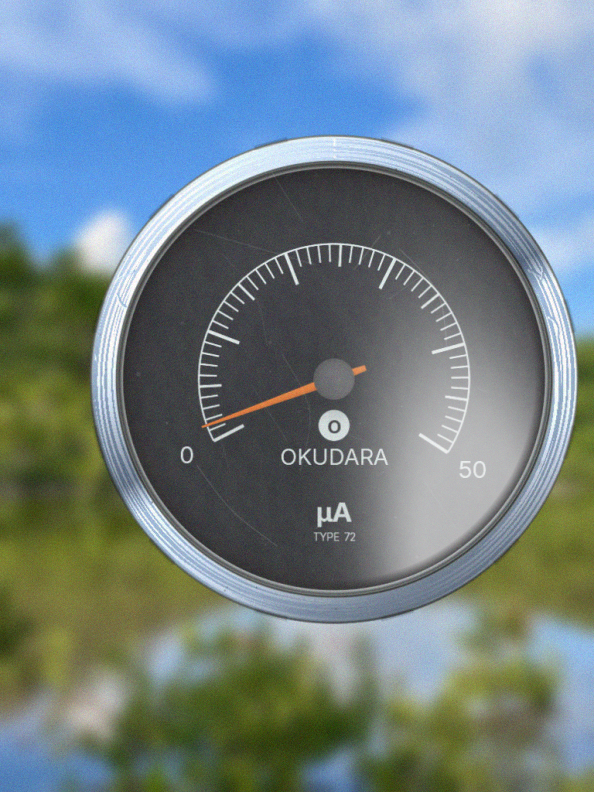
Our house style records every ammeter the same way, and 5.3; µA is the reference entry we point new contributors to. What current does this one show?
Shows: 1.5; µA
